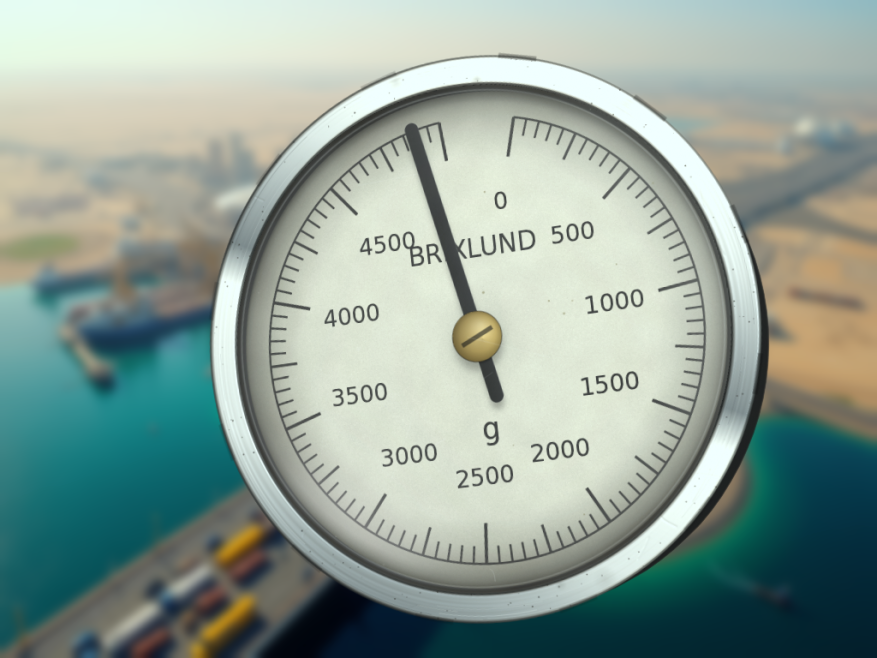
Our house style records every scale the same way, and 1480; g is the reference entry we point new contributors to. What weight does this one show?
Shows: 4900; g
